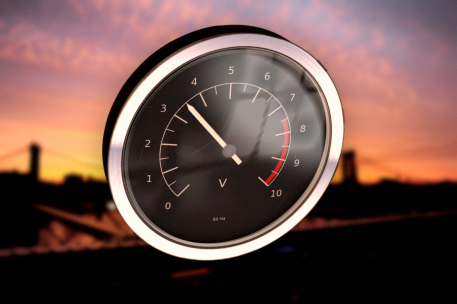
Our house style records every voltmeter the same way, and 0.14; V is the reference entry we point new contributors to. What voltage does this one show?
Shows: 3.5; V
